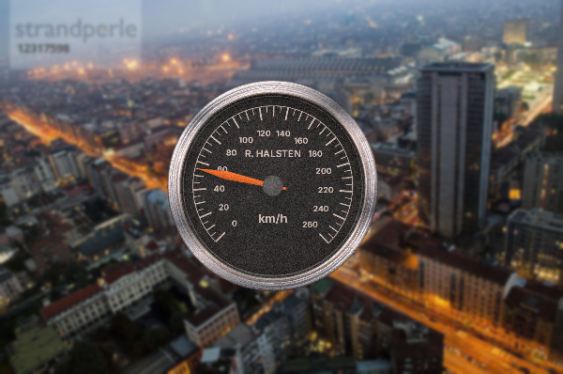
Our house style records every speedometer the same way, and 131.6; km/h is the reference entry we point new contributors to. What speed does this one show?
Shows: 55; km/h
